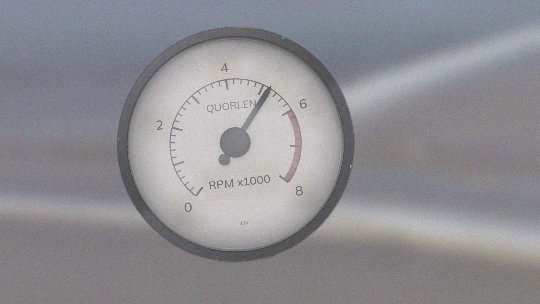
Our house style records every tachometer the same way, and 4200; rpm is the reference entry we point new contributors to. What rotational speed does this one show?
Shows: 5200; rpm
